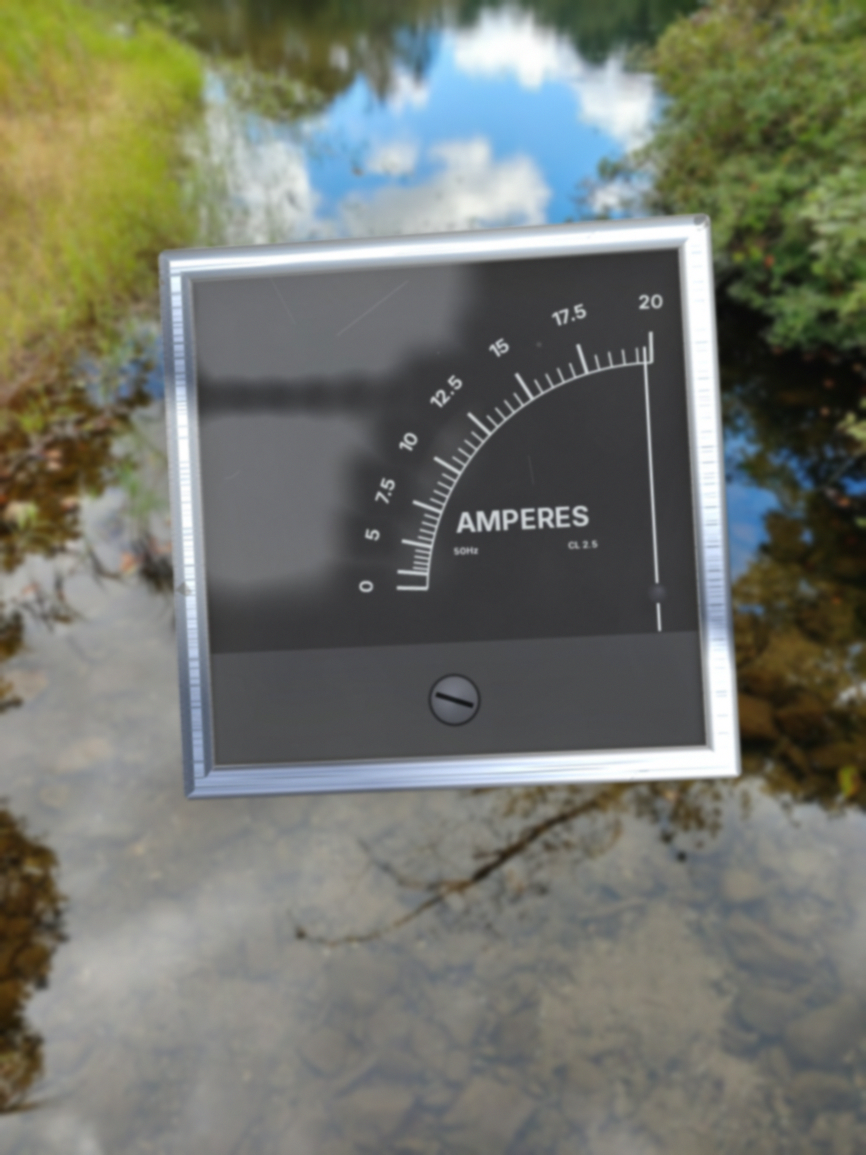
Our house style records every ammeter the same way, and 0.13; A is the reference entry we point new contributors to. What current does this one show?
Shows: 19.75; A
